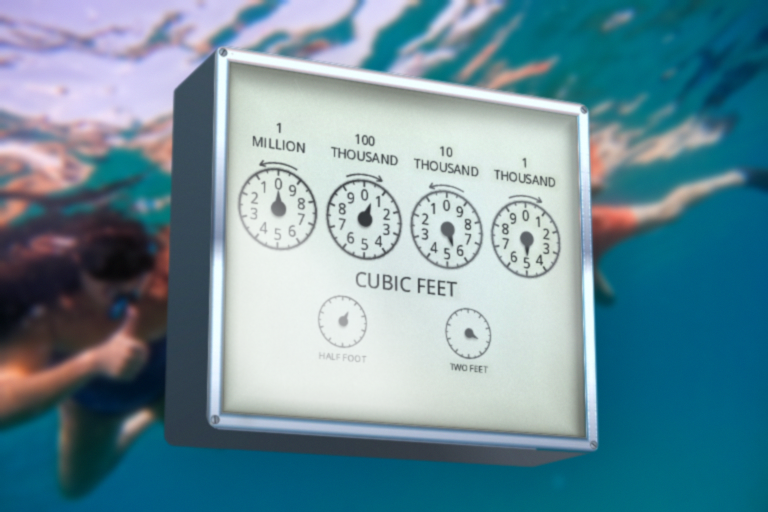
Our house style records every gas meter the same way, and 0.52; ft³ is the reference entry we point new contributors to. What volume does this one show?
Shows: 5500; ft³
